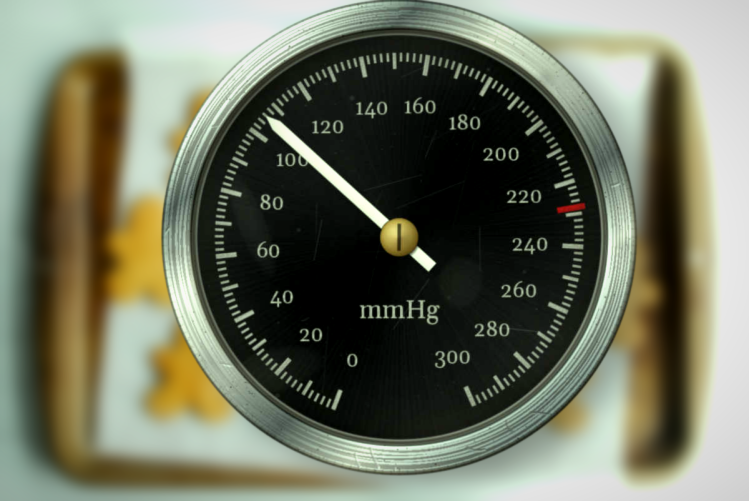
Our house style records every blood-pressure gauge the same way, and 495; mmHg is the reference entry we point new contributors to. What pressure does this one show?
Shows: 106; mmHg
